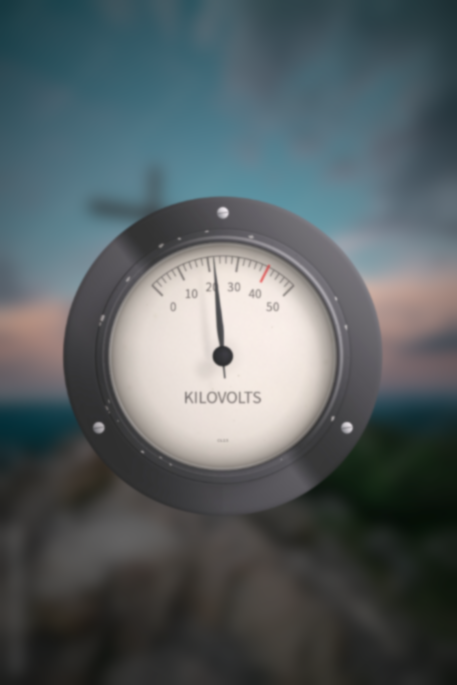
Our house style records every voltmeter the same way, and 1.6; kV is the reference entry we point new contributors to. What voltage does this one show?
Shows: 22; kV
